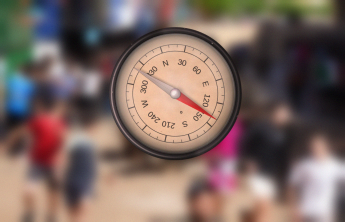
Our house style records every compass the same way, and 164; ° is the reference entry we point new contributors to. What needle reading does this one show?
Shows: 140; °
